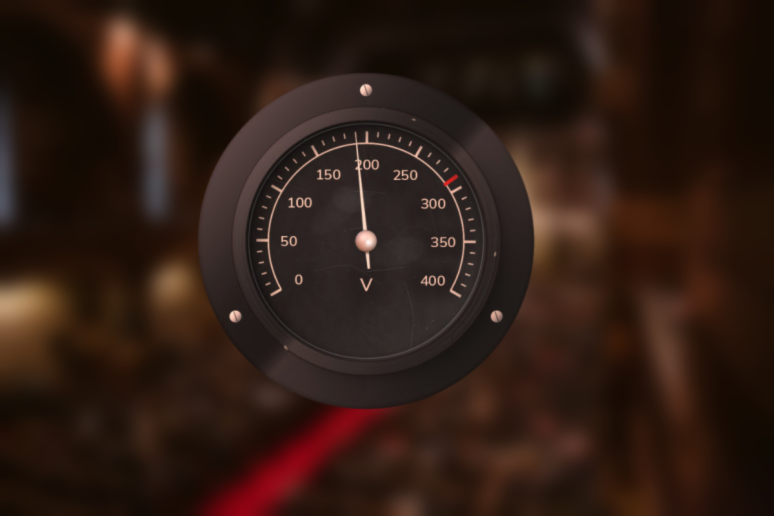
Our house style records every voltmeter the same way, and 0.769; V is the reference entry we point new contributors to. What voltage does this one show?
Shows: 190; V
